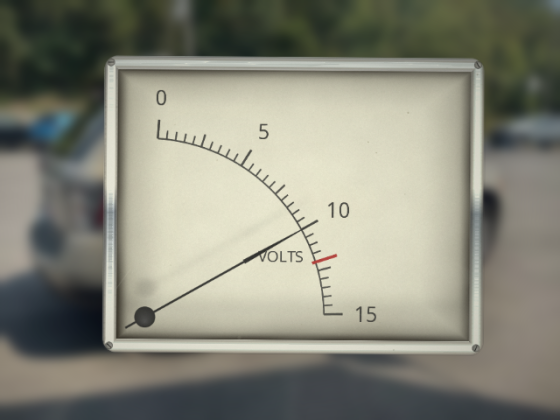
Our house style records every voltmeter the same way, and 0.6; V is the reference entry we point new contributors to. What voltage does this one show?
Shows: 10; V
